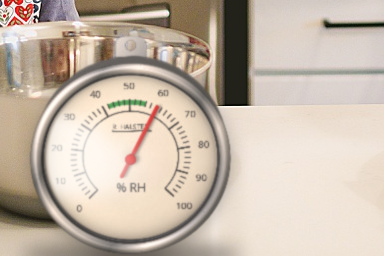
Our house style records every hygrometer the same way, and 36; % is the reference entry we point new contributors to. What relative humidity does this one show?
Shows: 60; %
